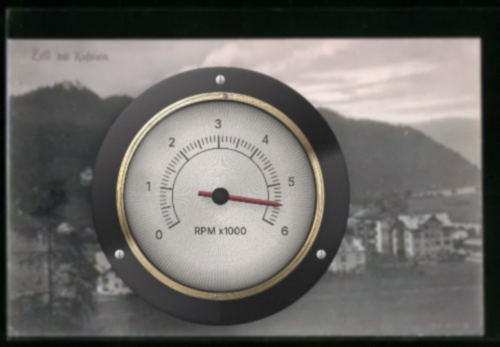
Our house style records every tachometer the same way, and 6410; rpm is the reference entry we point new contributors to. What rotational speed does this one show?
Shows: 5500; rpm
